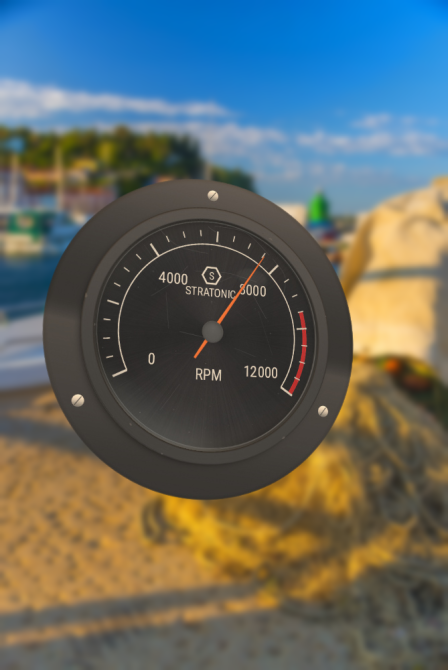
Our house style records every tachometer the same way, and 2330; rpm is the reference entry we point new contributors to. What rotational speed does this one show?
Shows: 7500; rpm
